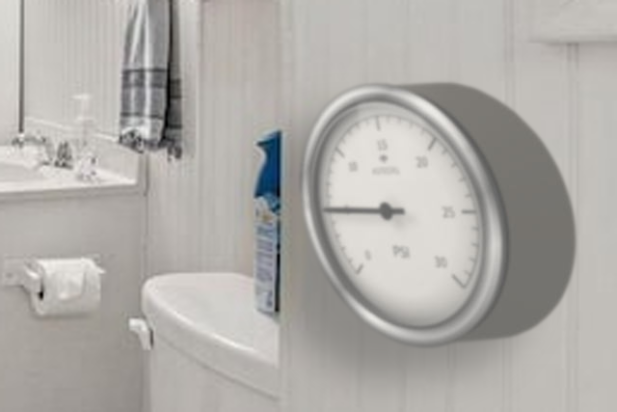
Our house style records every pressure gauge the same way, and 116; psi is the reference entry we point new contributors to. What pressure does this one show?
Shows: 5; psi
